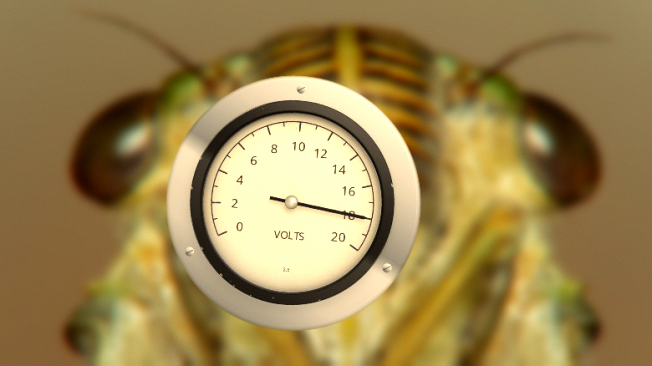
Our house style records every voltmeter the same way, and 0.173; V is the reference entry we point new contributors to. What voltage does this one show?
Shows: 18; V
